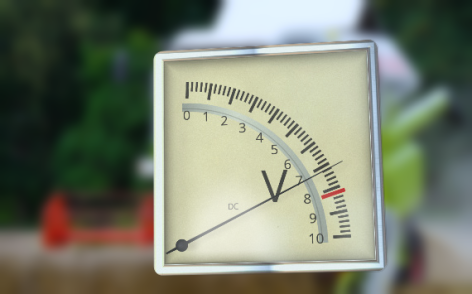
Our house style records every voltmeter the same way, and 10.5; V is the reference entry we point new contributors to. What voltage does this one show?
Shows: 7.2; V
